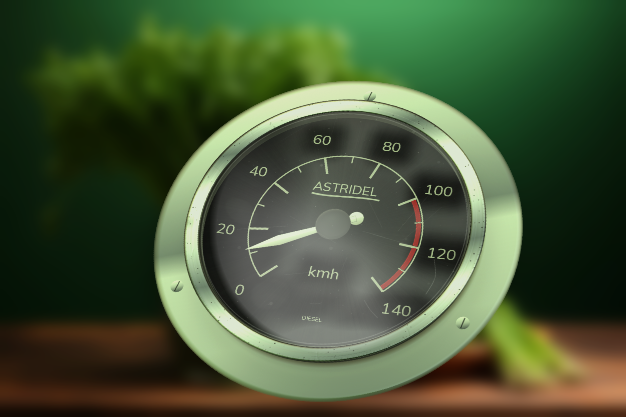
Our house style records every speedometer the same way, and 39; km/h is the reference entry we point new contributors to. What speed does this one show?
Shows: 10; km/h
